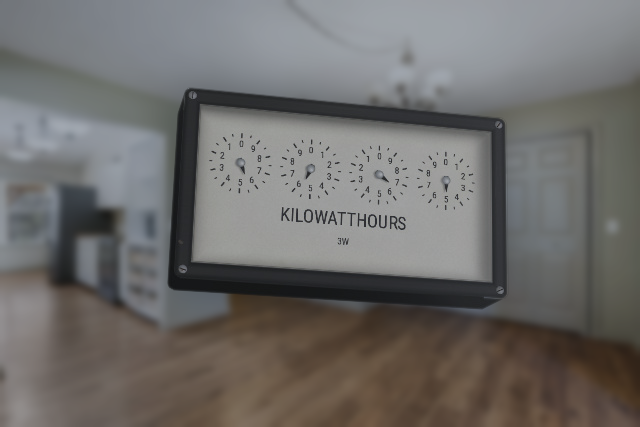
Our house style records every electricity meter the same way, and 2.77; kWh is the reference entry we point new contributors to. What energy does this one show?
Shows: 5565; kWh
